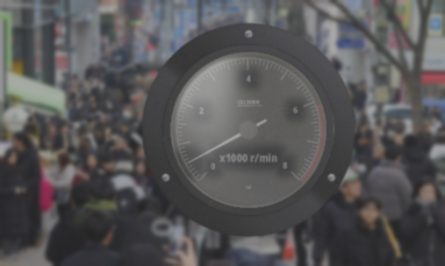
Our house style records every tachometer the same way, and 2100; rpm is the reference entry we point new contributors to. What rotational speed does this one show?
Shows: 500; rpm
